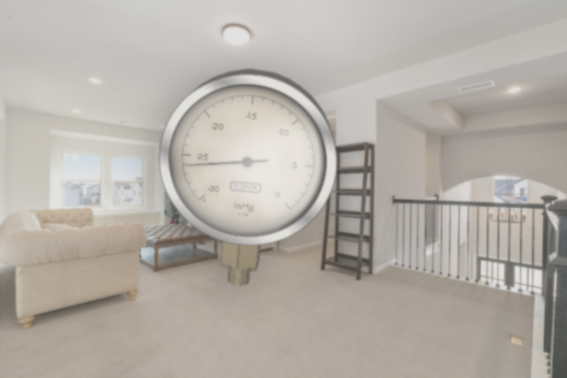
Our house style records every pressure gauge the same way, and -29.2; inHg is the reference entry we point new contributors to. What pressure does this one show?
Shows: -26; inHg
